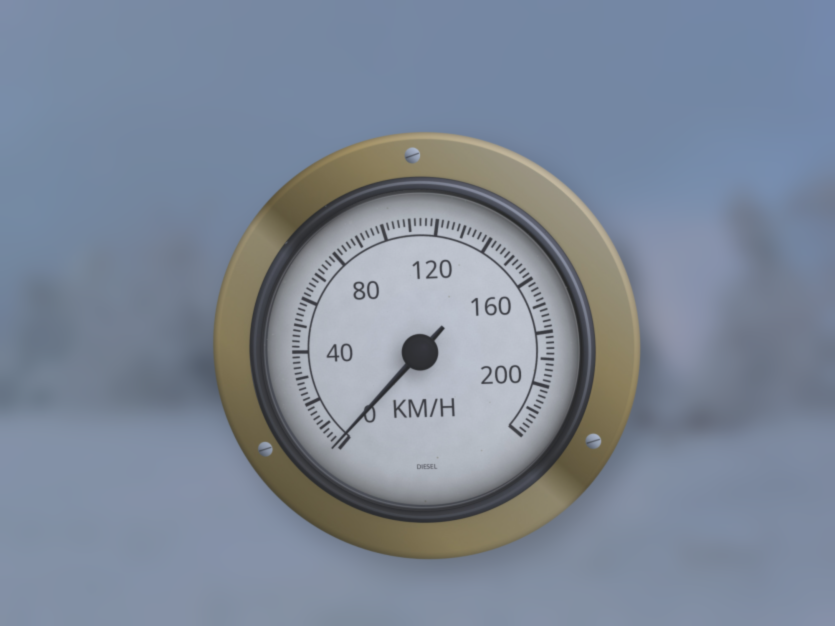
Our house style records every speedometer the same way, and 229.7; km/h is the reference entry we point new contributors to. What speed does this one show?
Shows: 2; km/h
